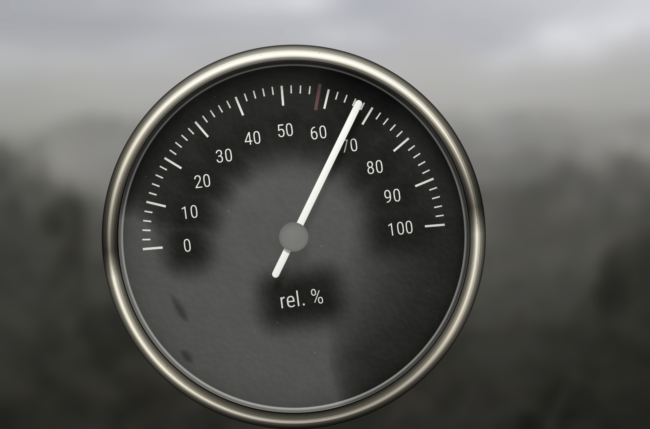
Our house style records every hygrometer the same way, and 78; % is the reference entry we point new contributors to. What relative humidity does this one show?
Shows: 67; %
